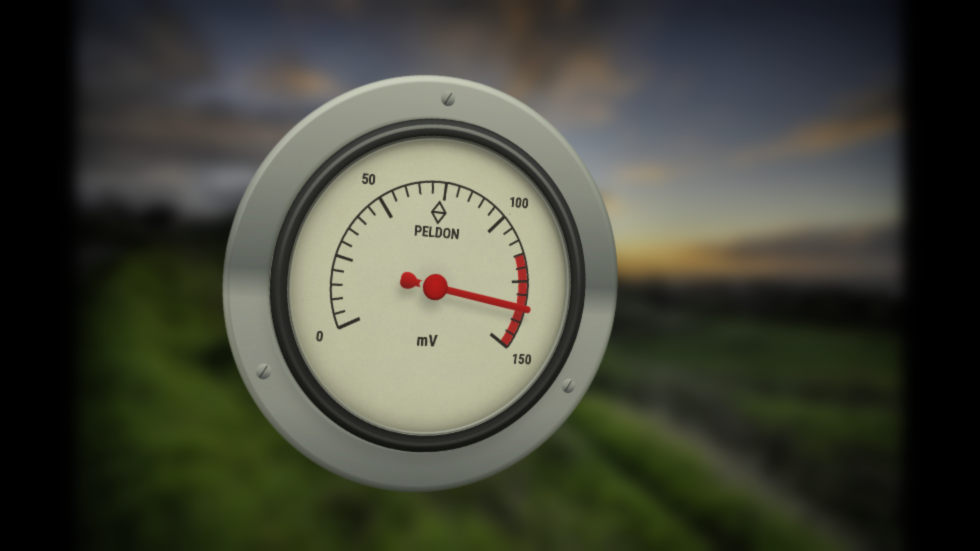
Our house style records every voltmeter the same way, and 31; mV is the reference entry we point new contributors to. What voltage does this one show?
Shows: 135; mV
